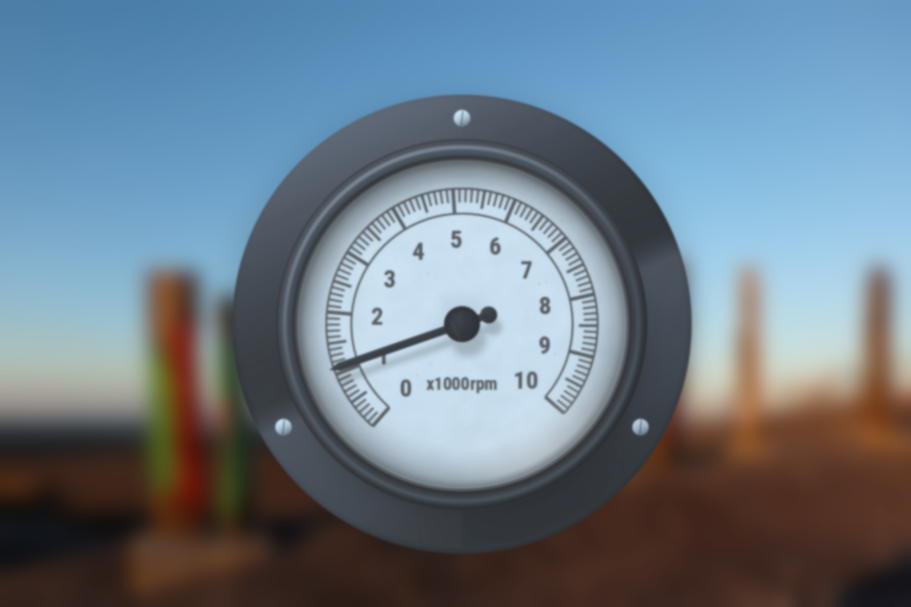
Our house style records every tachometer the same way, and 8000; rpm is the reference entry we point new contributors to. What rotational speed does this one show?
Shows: 1100; rpm
